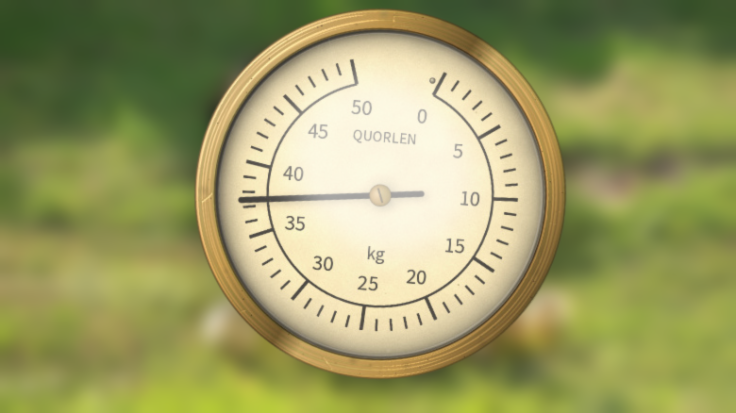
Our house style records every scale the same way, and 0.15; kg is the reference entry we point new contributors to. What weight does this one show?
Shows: 37.5; kg
